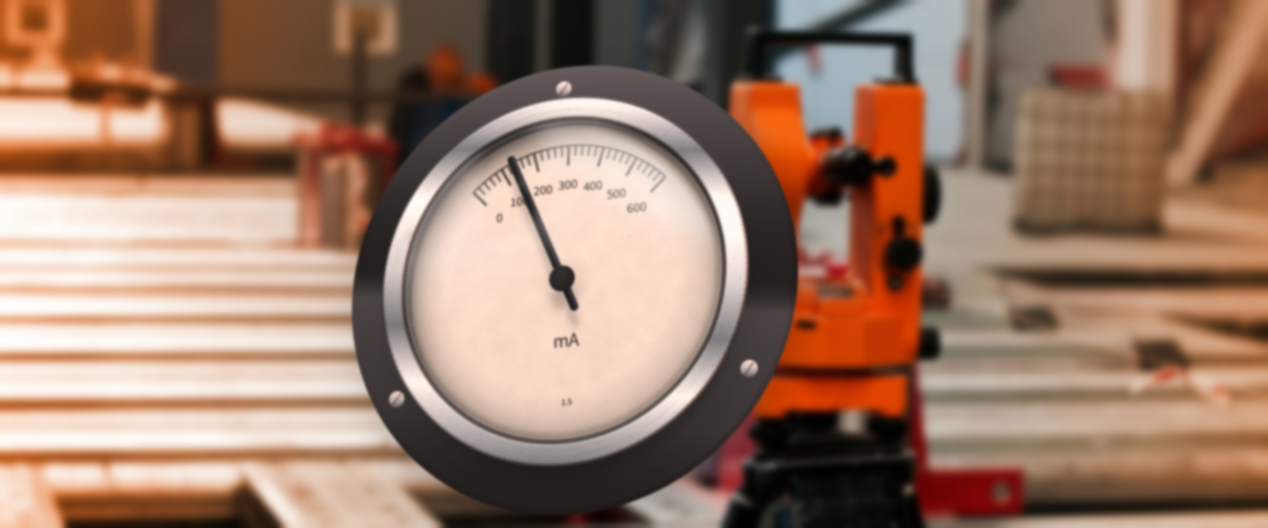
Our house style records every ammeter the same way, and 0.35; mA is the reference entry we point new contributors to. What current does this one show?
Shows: 140; mA
